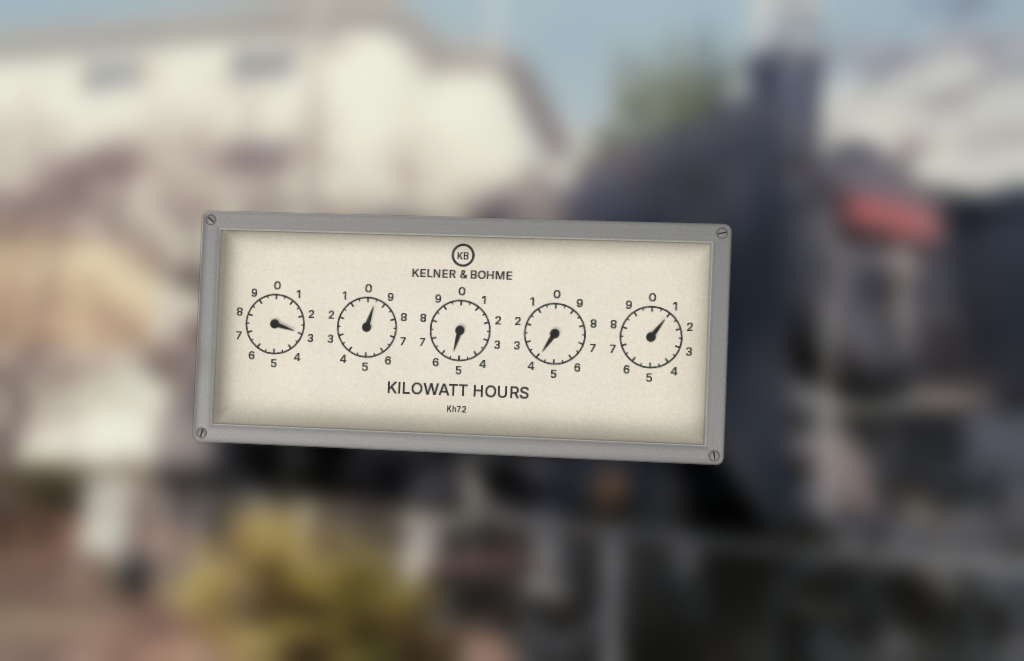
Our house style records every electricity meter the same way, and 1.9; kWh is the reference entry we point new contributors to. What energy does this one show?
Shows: 29541; kWh
